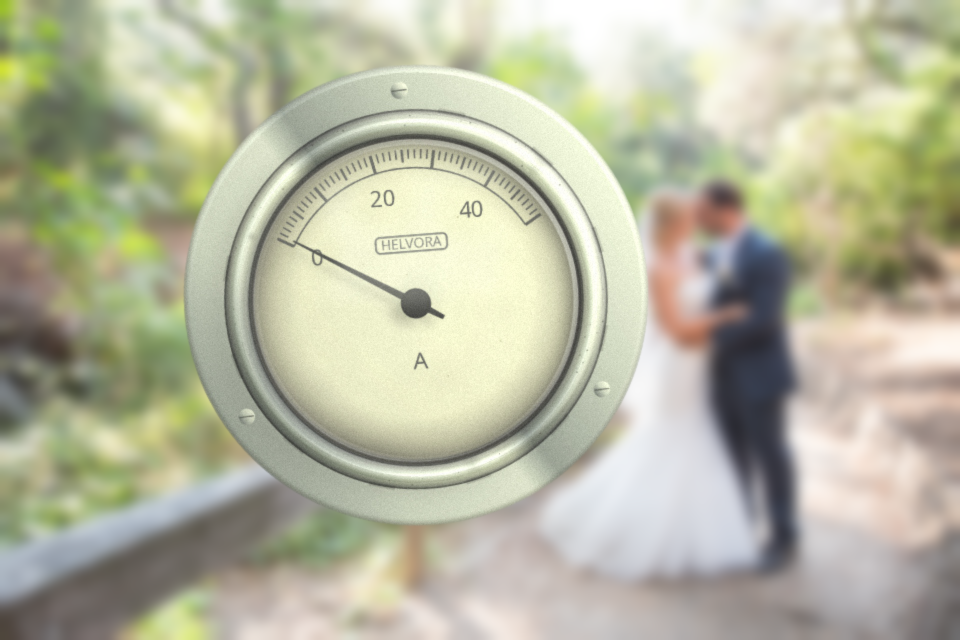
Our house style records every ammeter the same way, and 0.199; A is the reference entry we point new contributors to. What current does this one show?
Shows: 1; A
